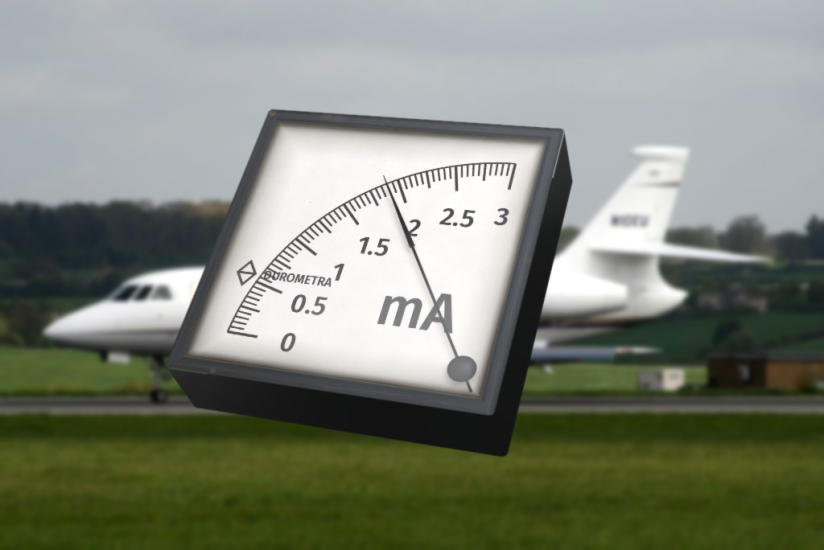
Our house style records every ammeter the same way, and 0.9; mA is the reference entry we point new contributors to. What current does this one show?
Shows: 1.9; mA
